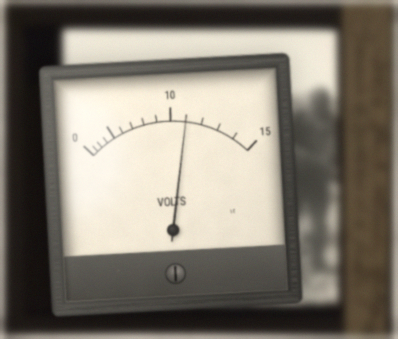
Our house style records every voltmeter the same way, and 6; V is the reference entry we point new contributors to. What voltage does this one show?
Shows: 11; V
